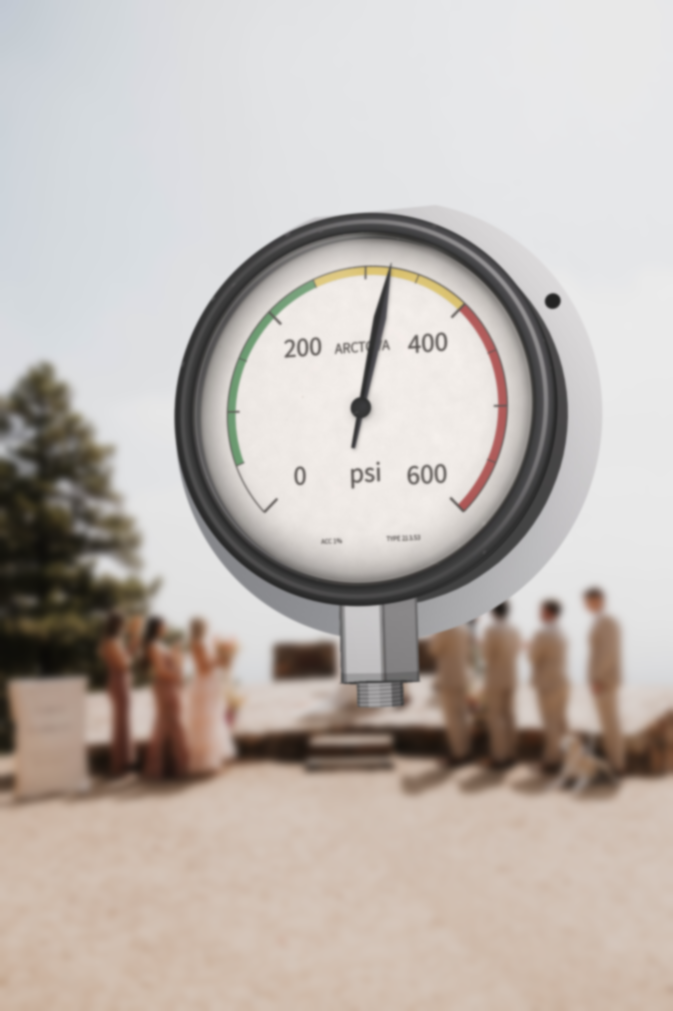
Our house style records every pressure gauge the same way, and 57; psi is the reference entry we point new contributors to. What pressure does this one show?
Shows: 325; psi
